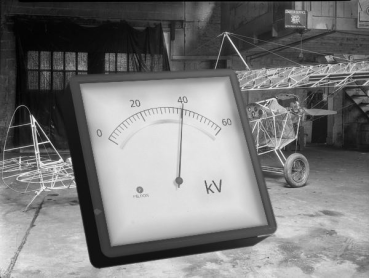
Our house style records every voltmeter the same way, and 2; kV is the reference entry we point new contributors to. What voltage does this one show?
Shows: 40; kV
